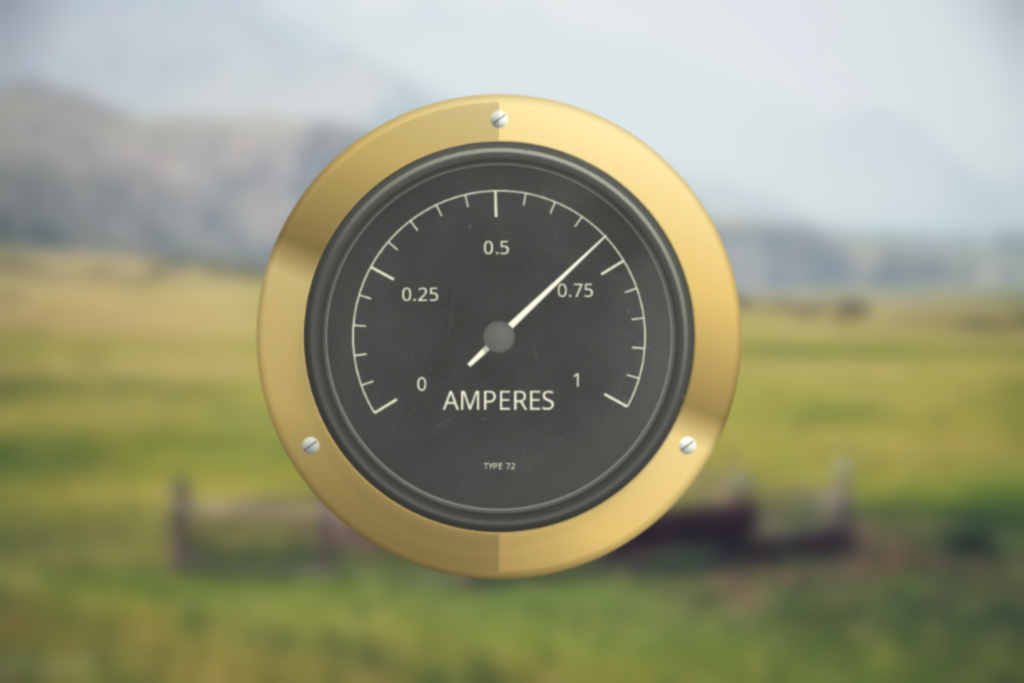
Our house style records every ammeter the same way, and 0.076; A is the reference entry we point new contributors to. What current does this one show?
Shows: 0.7; A
